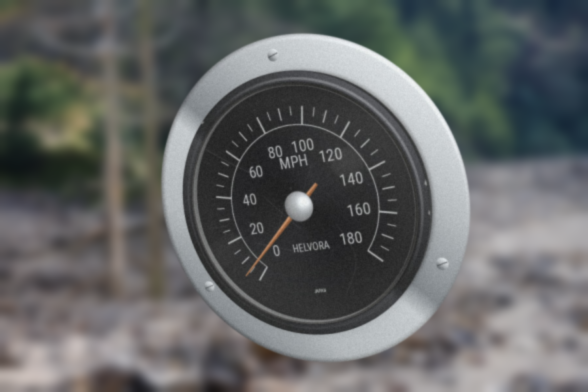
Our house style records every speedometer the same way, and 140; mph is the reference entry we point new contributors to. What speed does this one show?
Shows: 5; mph
